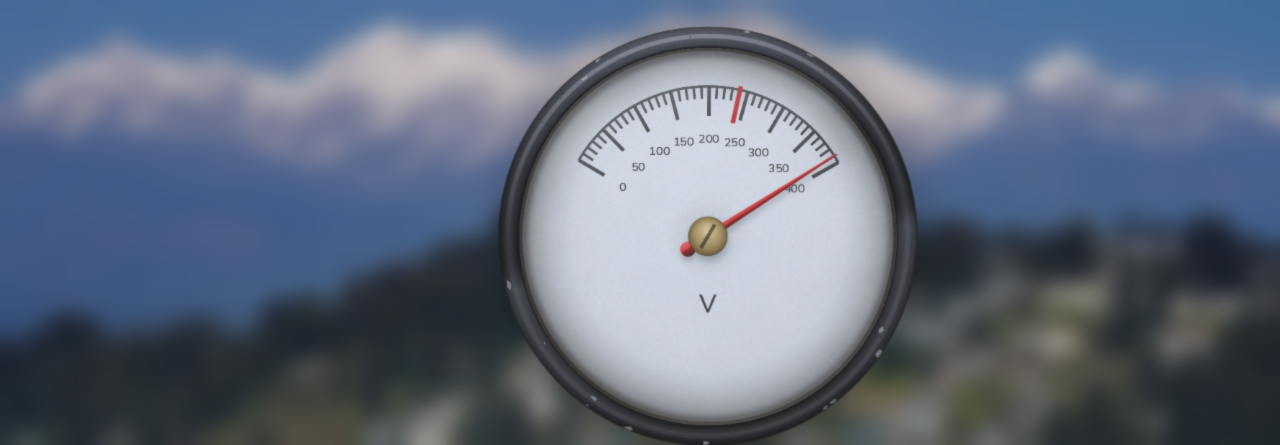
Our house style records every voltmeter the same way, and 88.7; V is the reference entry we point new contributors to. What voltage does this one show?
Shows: 390; V
